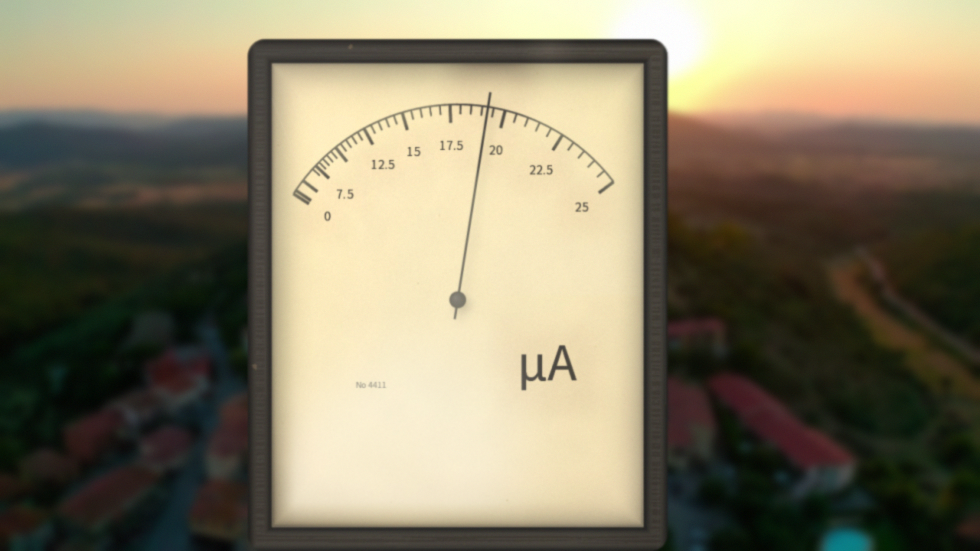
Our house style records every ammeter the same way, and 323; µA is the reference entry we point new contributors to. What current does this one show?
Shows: 19.25; µA
